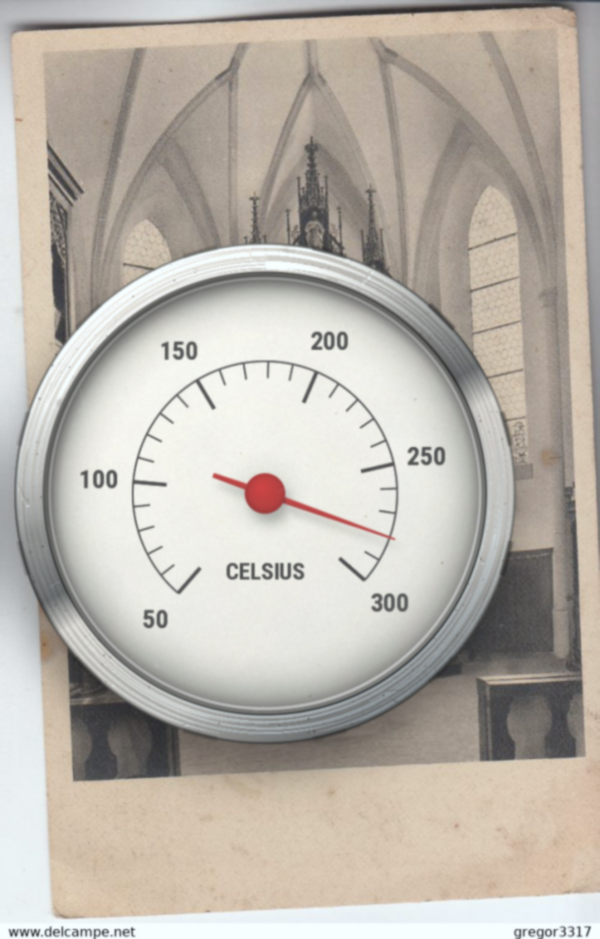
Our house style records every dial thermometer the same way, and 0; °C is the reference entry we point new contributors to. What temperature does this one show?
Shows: 280; °C
